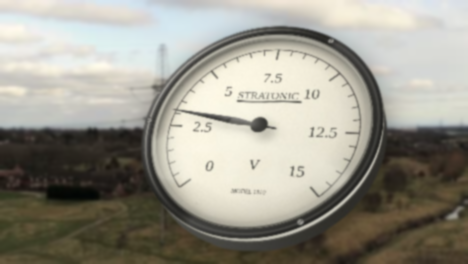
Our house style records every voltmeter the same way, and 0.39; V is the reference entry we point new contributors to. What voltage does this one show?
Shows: 3; V
